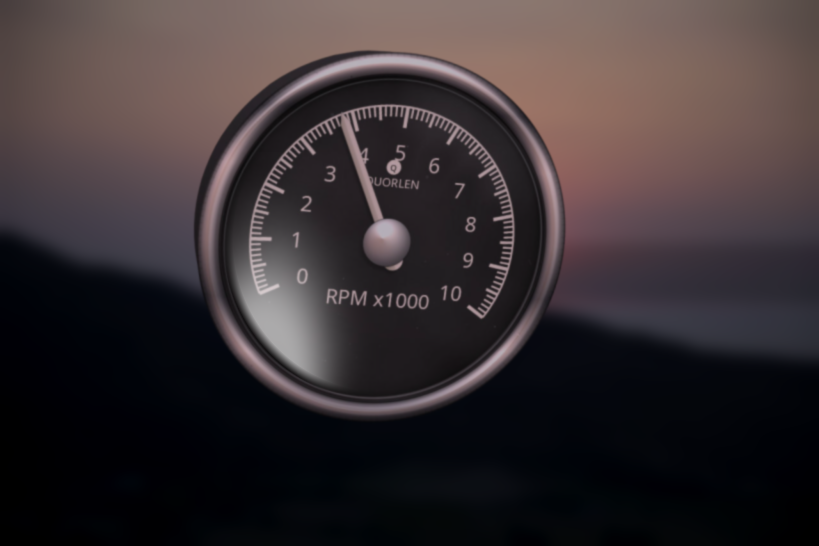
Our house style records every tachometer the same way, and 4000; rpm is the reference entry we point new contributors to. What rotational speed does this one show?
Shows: 3800; rpm
